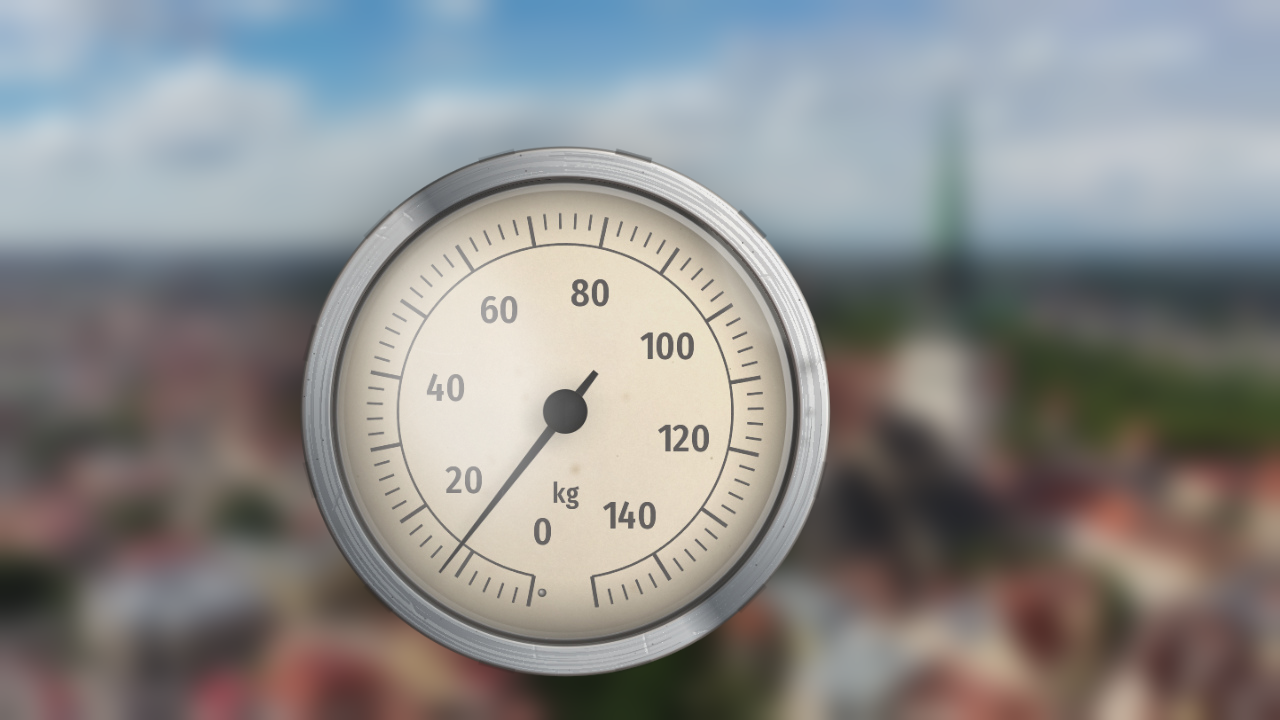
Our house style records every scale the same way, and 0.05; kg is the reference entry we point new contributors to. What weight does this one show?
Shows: 12; kg
